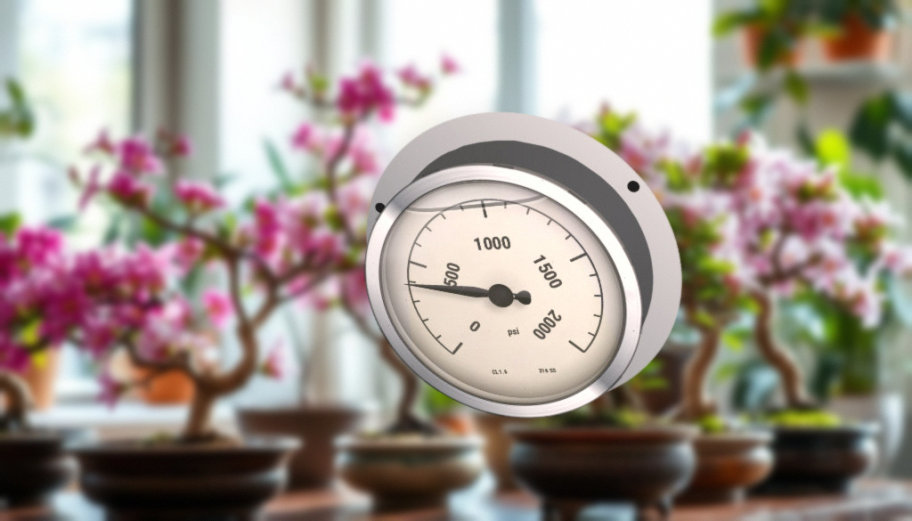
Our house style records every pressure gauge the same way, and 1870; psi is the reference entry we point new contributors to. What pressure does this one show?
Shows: 400; psi
